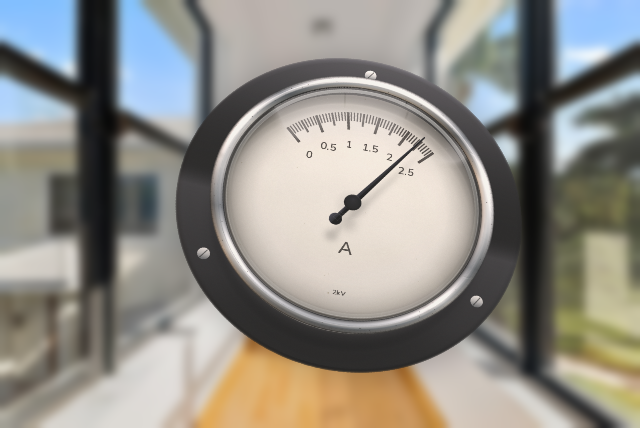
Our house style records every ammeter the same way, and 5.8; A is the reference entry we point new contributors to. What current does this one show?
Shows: 2.25; A
